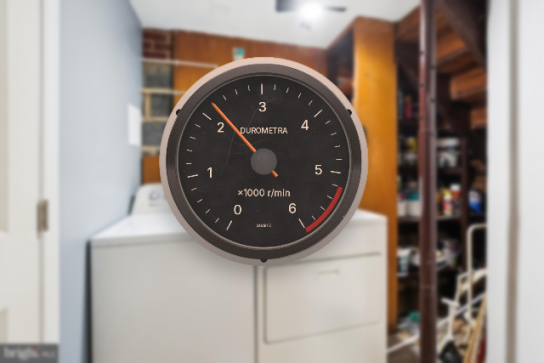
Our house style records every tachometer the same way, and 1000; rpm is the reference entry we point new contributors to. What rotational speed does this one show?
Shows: 2200; rpm
